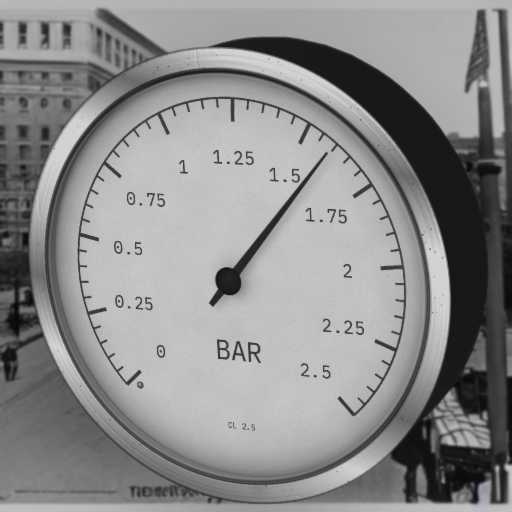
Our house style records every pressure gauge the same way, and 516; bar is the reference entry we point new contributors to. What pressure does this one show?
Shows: 1.6; bar
